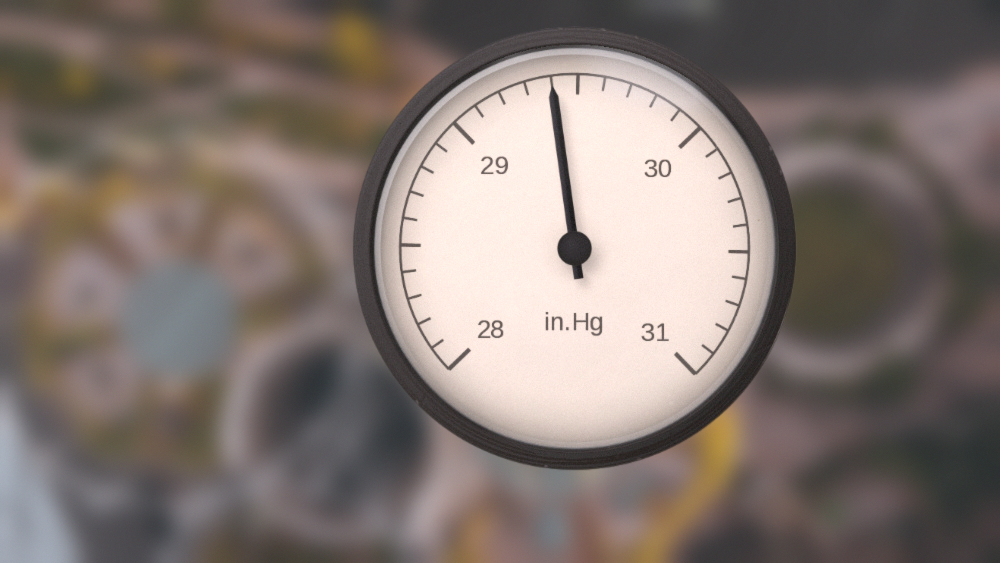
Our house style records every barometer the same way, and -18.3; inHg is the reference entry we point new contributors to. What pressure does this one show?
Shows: 29.4; inHg
